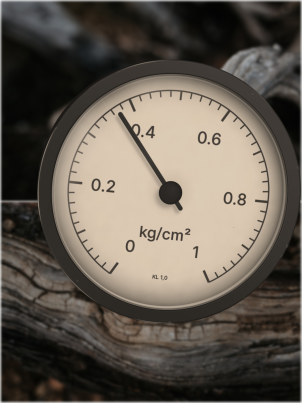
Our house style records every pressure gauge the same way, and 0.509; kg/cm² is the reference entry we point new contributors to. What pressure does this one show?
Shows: 0.37; kg/cm²
